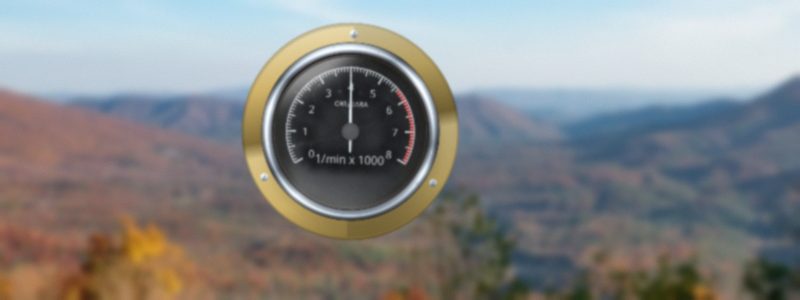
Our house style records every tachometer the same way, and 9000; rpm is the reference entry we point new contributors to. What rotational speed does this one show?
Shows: 4000; rpm
